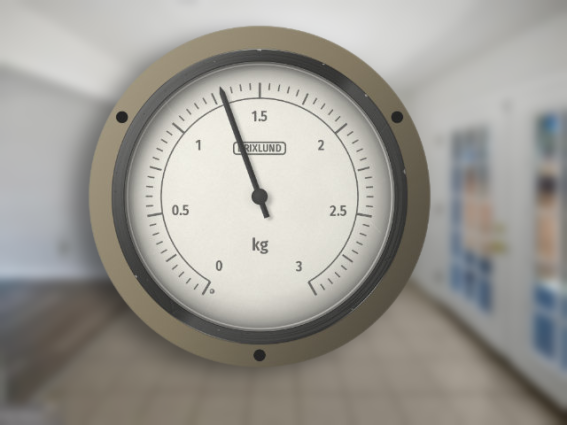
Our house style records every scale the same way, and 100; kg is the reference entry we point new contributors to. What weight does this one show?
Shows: 1.3; kg
